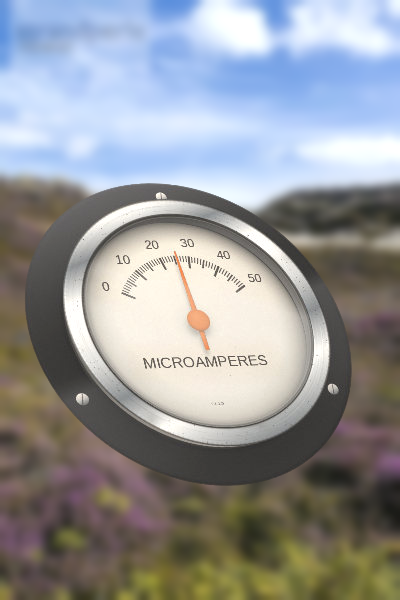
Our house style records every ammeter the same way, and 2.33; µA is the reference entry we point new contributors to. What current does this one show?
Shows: 25; µA
